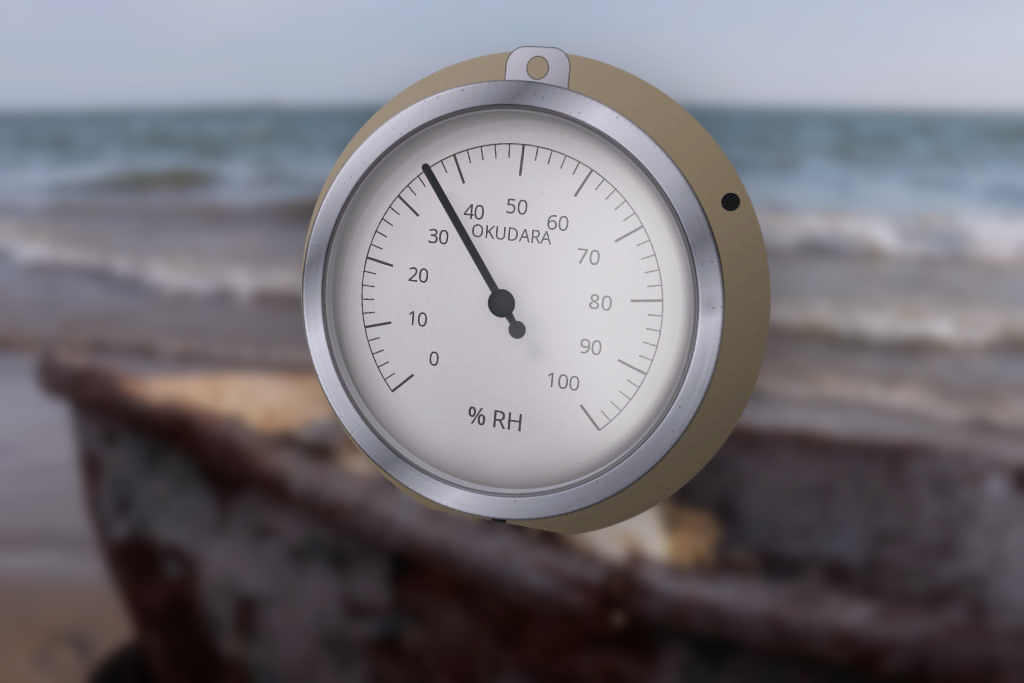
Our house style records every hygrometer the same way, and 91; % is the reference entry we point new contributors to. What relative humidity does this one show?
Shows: 36; %
